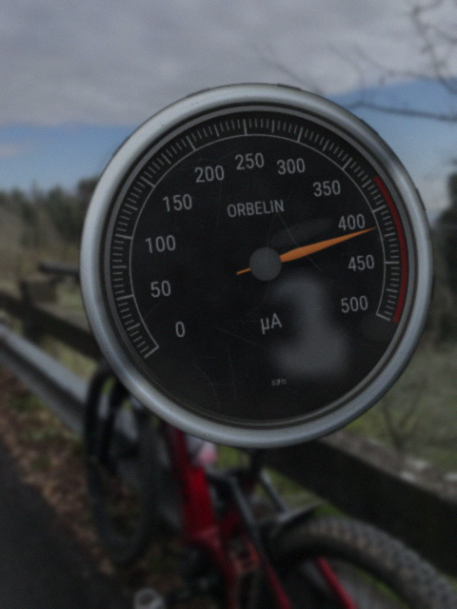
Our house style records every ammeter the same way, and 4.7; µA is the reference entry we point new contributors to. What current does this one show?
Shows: 415; µA
